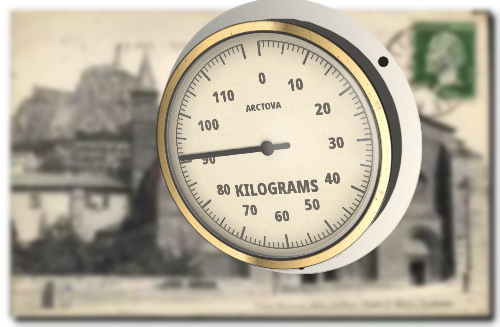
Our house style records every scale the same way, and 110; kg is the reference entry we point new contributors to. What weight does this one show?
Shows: 91; kg
